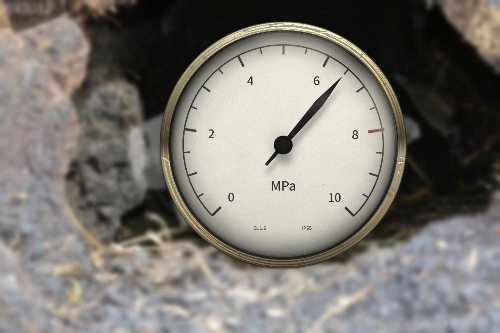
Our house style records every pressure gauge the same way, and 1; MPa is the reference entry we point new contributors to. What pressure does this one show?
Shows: 6.5; MPa
